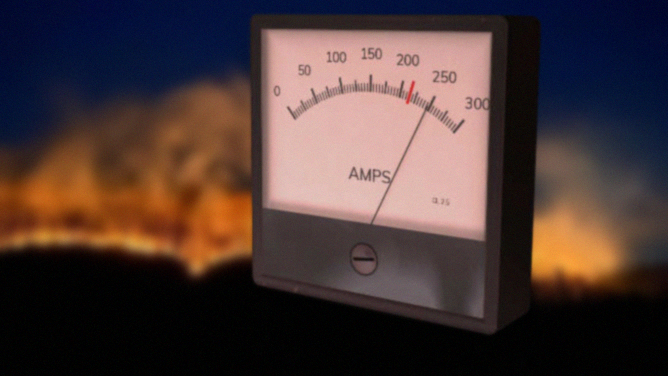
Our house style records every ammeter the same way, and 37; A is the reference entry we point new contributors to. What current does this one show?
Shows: 250; A
